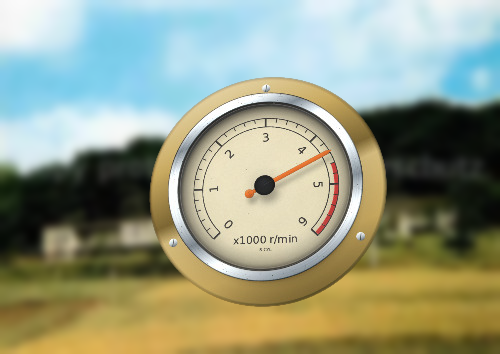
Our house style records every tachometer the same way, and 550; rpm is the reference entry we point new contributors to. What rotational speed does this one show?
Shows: 4400; rpm
